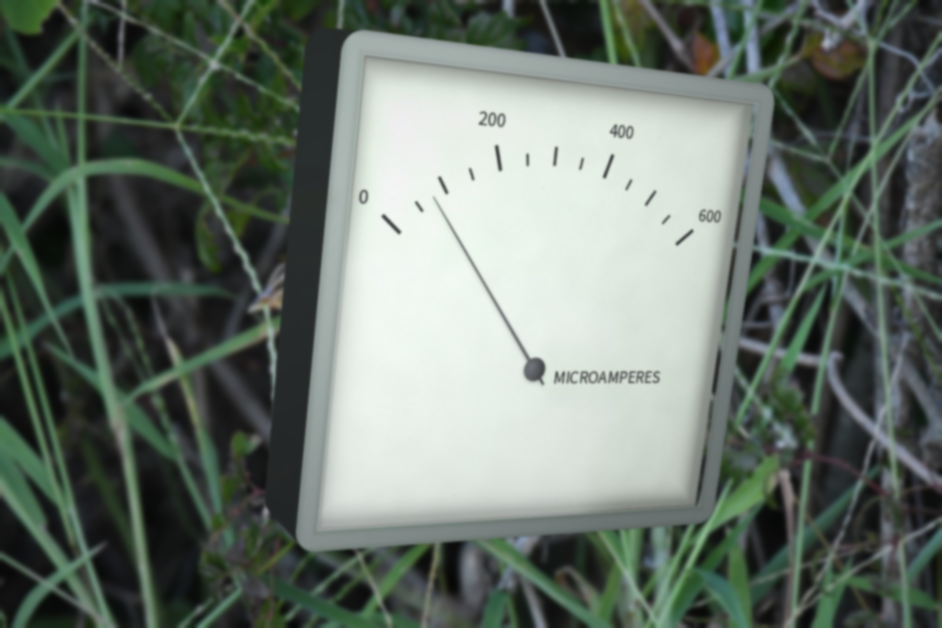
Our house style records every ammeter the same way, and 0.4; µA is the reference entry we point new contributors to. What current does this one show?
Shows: 75; µA
